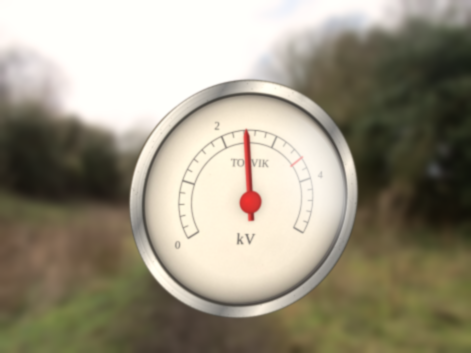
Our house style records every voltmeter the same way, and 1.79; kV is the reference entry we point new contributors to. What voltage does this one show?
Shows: 2.4; kV
